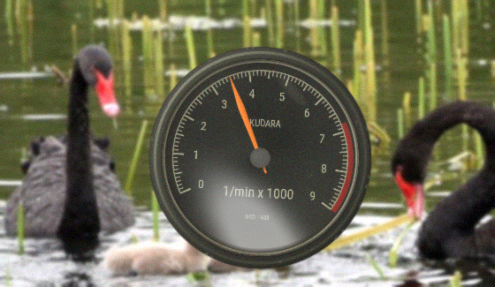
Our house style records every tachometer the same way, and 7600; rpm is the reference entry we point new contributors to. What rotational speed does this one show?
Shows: 3500; rpm
